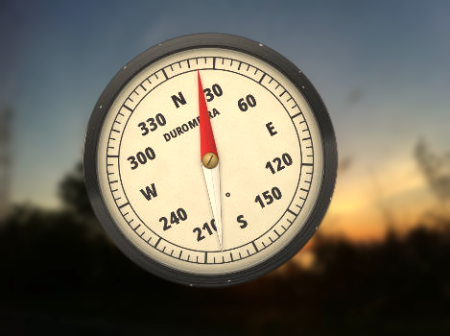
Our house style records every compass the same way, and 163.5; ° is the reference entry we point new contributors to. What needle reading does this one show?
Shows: 20; °
